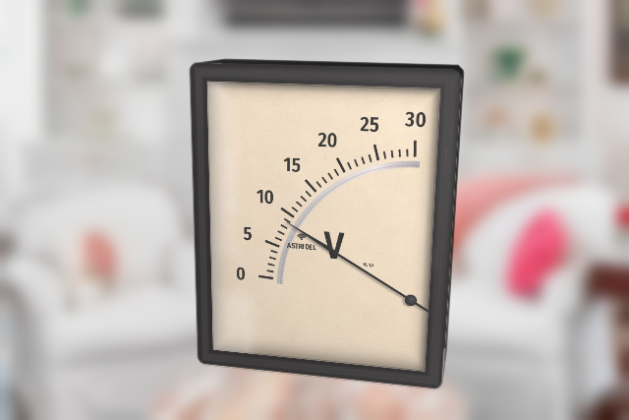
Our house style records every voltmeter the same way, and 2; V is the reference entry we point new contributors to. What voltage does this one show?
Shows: 9; V
